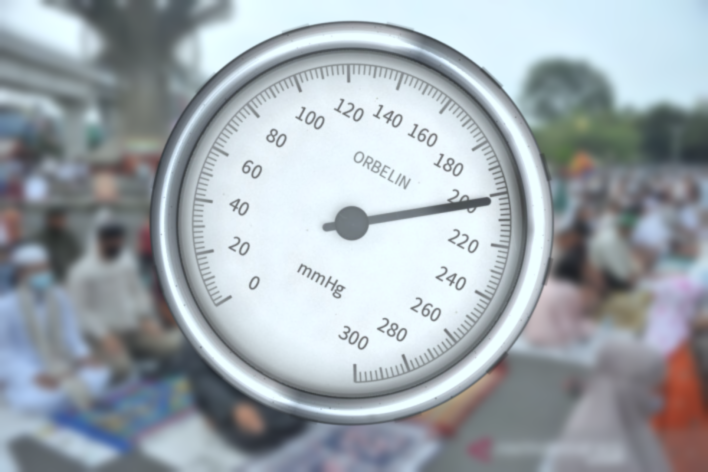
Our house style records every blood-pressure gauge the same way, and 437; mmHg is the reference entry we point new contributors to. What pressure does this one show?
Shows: 202; mmHg
